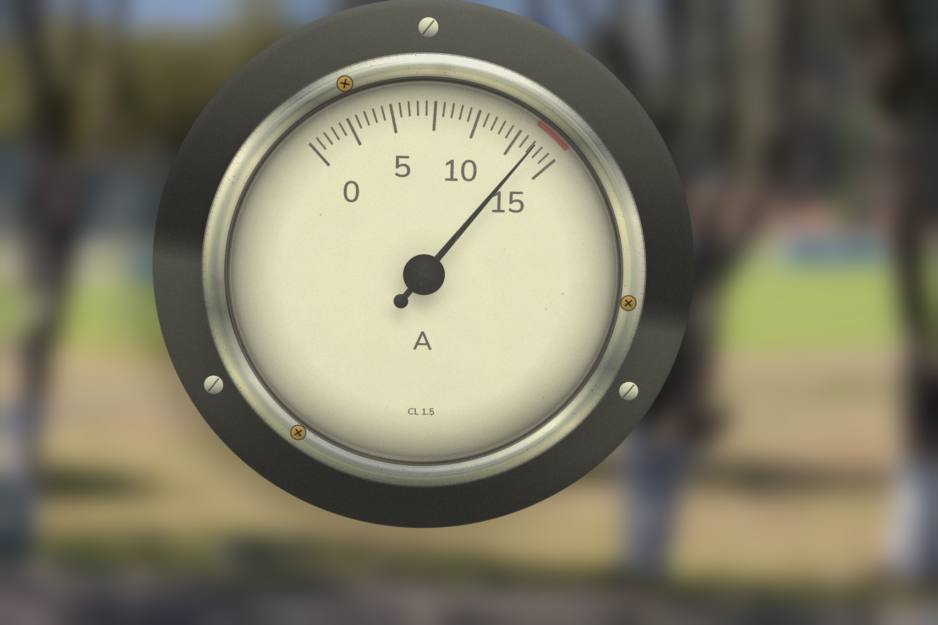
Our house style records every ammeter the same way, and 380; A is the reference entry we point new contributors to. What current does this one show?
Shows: 13.5; A
